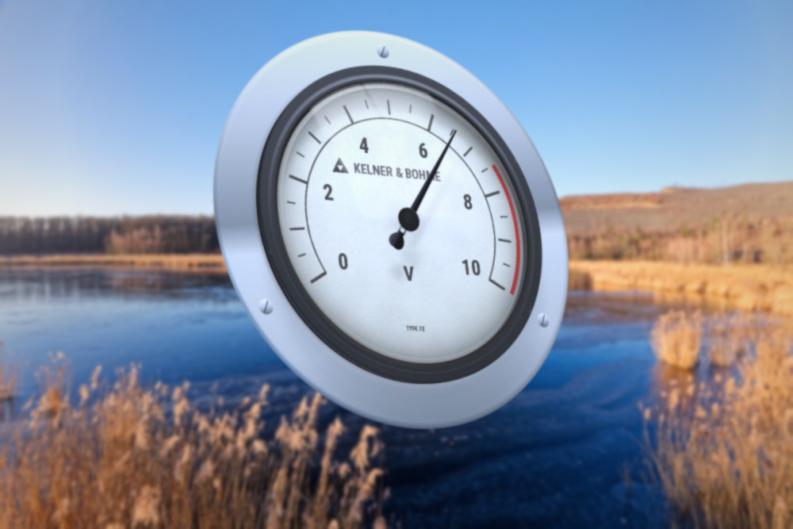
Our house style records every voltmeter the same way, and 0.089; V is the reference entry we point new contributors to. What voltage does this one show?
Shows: 6.5; V
